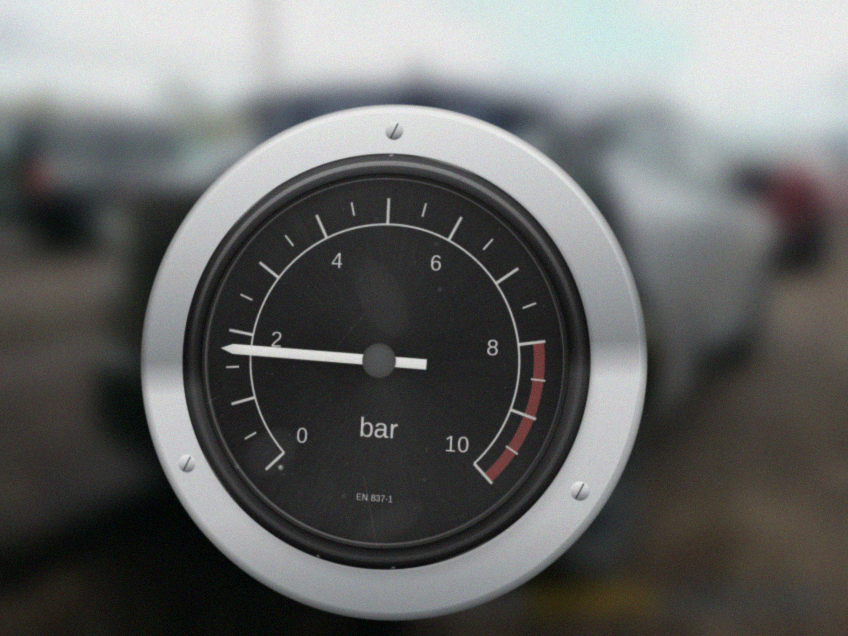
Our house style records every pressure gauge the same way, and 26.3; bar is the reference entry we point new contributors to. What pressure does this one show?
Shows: 1.75; bar
